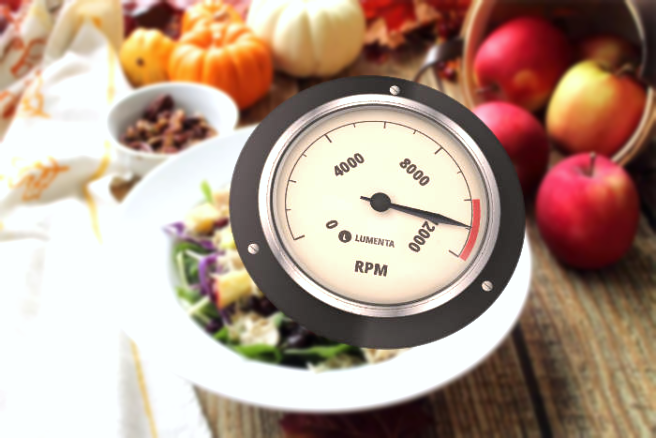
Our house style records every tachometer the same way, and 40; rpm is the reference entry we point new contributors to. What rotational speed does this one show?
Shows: 11000; rpm
